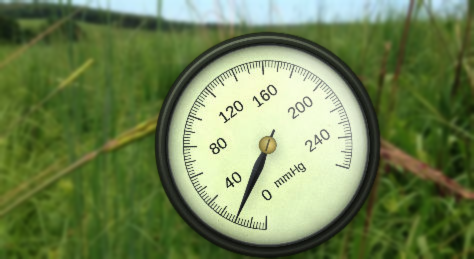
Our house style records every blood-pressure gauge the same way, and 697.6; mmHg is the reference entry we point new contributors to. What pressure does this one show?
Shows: 20; mmHg
